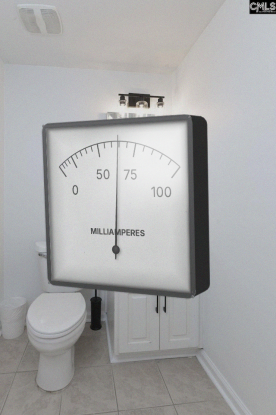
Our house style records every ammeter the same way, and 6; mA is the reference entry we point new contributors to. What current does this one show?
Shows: 65; mA
